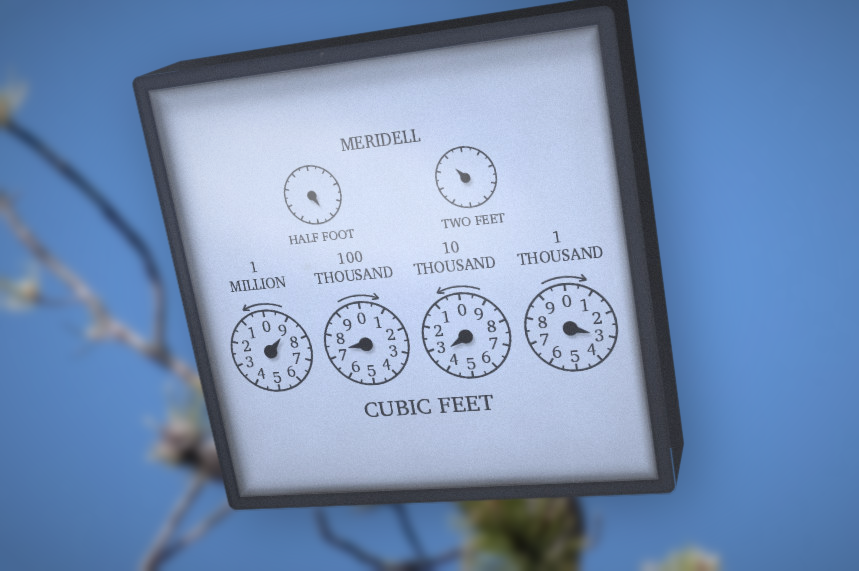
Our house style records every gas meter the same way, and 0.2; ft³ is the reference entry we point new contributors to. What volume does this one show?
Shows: 873300; ft³
